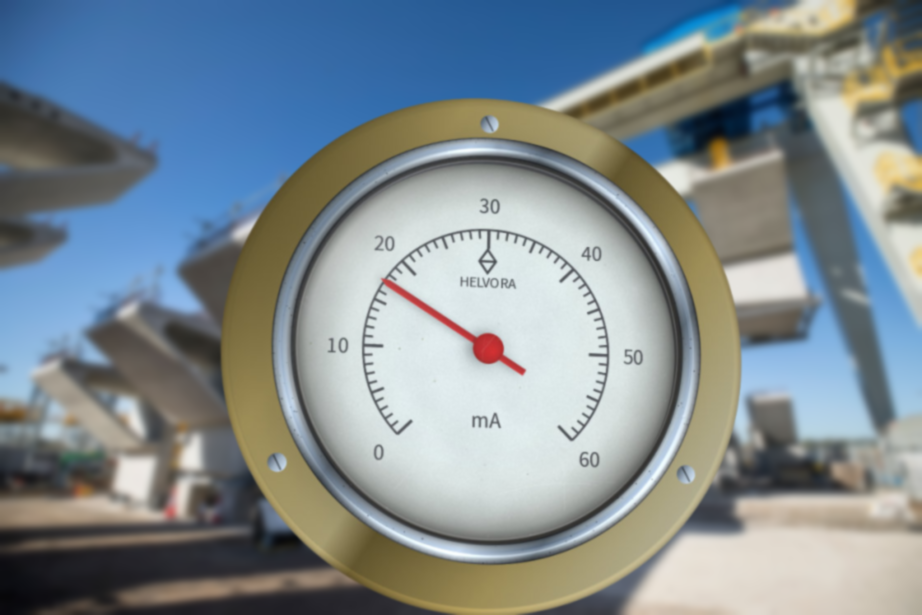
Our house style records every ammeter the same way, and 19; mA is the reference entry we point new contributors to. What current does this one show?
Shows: 17; mA
